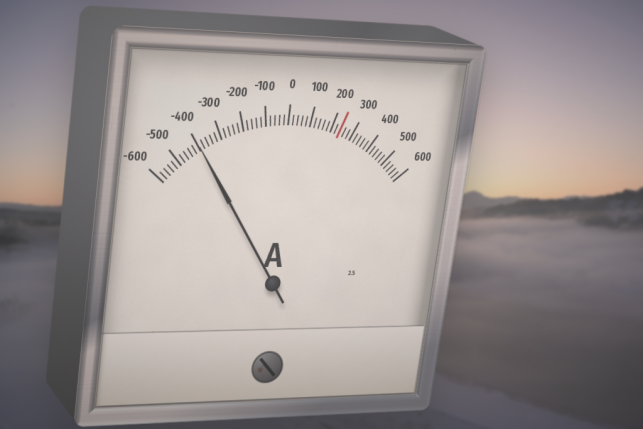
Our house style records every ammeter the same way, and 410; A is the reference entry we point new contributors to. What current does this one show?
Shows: -400; A
